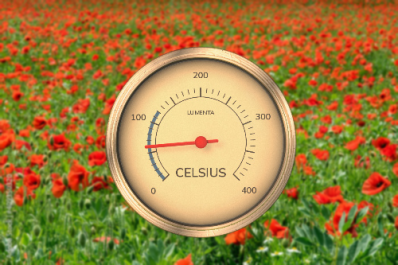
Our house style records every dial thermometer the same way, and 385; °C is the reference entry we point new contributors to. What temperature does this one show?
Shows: 60; °C
